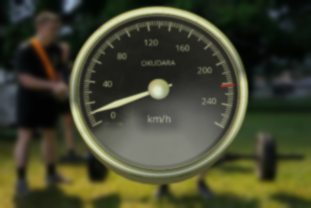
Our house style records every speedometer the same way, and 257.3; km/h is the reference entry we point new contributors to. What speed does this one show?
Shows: 10; km/h
